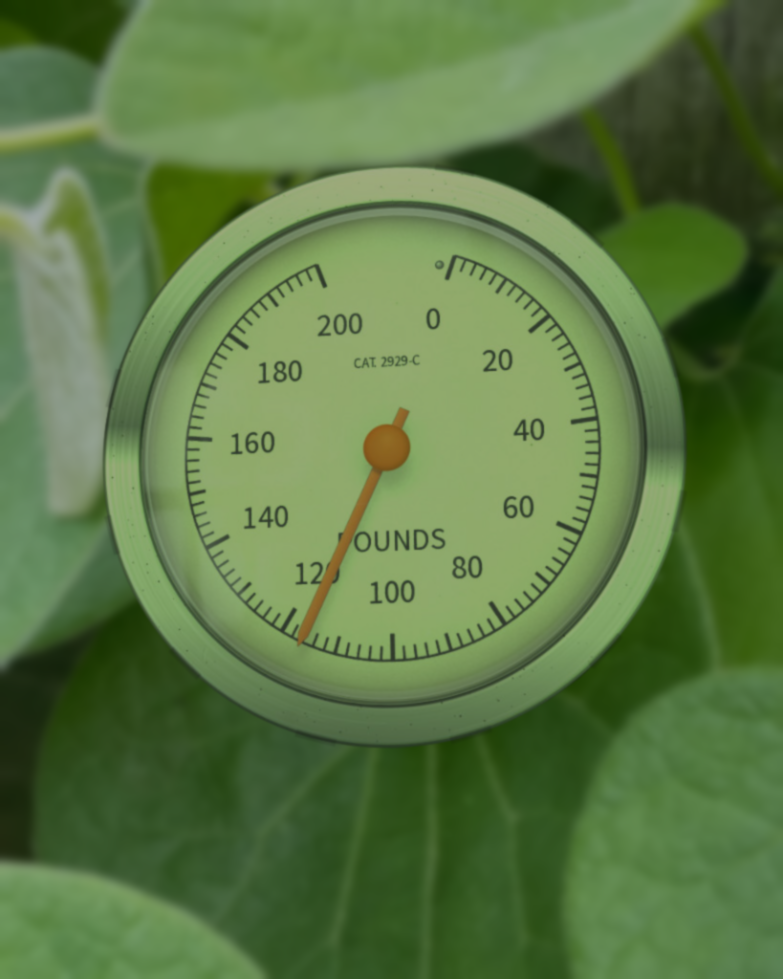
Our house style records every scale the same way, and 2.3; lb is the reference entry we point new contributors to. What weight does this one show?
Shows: 116; lb
